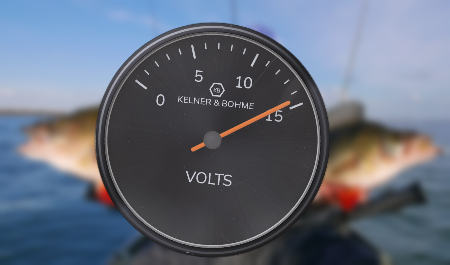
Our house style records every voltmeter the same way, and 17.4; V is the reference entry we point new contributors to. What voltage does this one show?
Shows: 14.5; V
